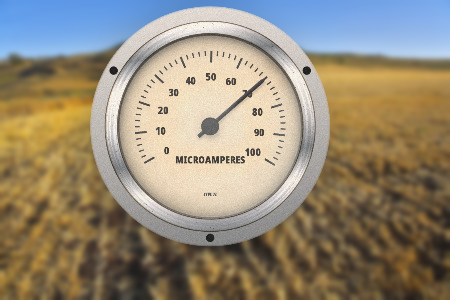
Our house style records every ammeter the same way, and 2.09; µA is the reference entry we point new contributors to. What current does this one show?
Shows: 70; µA
